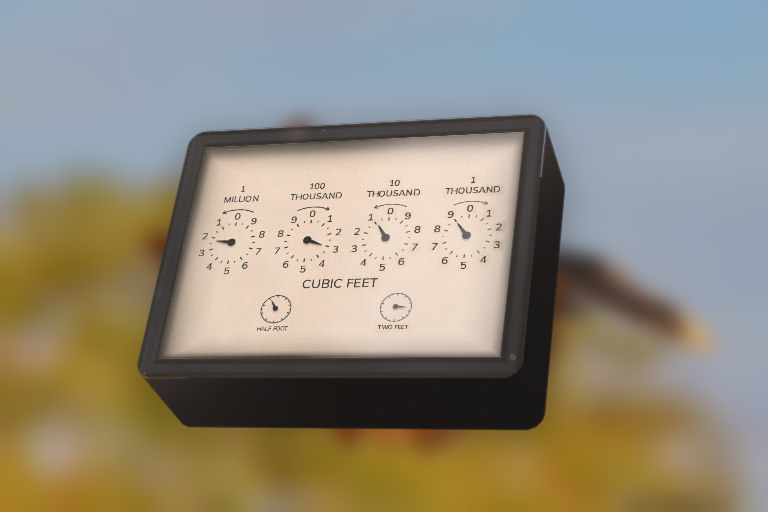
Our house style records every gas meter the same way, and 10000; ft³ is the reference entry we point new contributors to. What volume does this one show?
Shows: 230900; ft³
